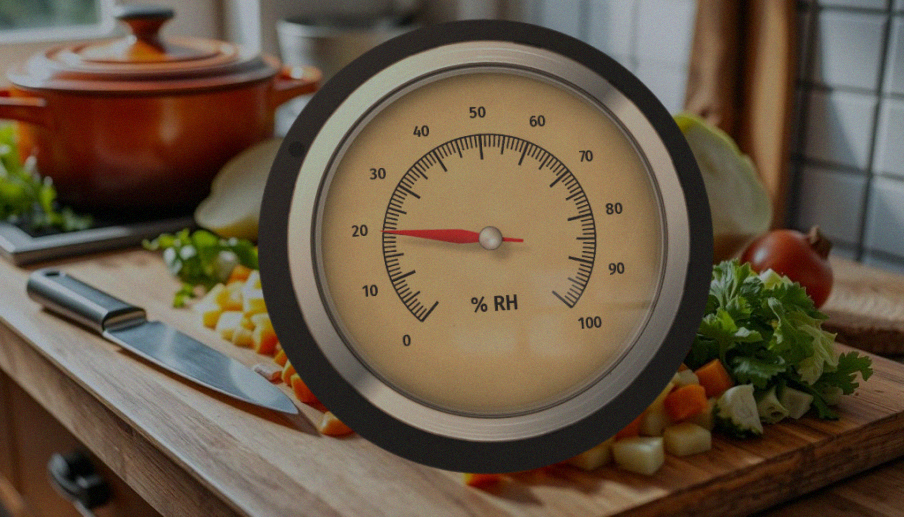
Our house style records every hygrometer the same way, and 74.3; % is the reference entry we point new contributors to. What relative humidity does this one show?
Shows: 20; %
